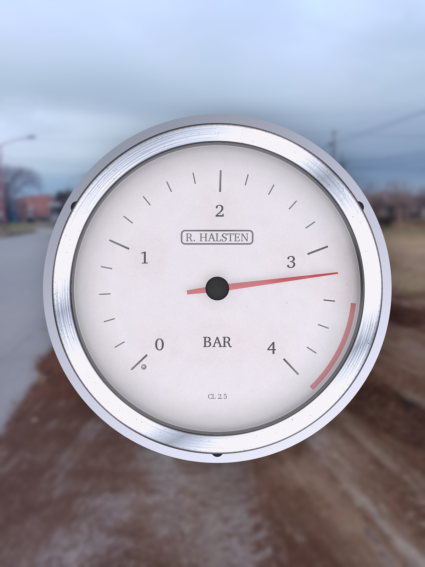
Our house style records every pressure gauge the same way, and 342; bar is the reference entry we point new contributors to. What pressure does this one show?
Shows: 3.2; bar
